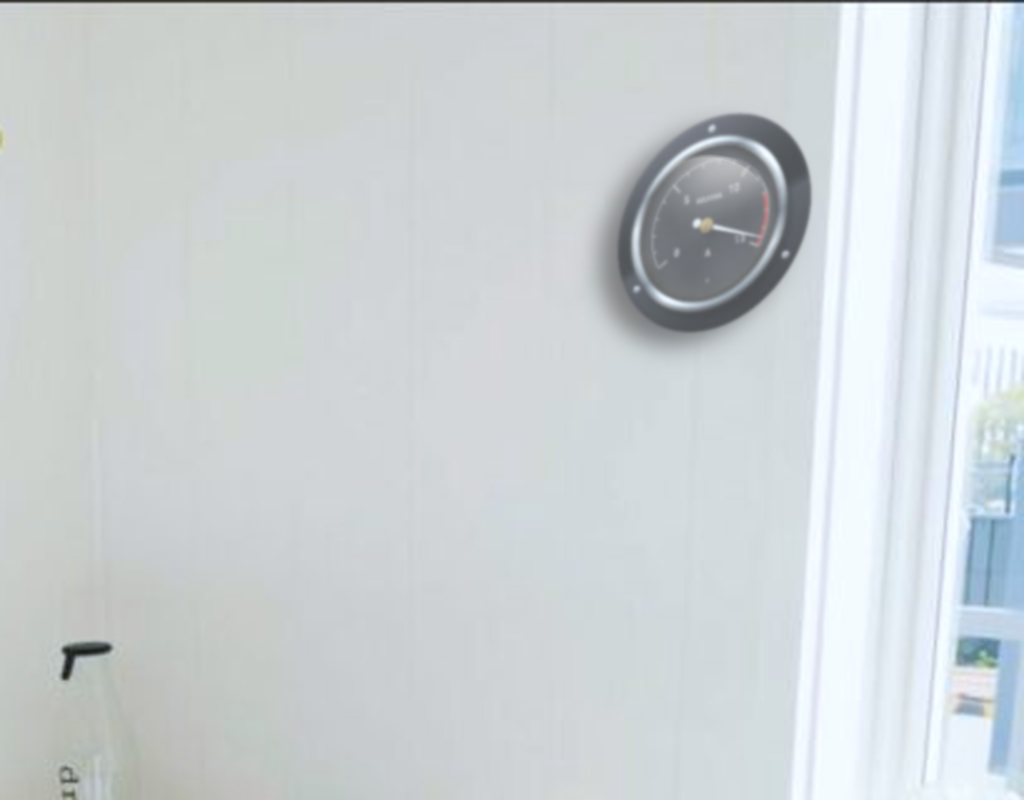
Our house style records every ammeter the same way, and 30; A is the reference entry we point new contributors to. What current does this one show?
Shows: 14.5; A
